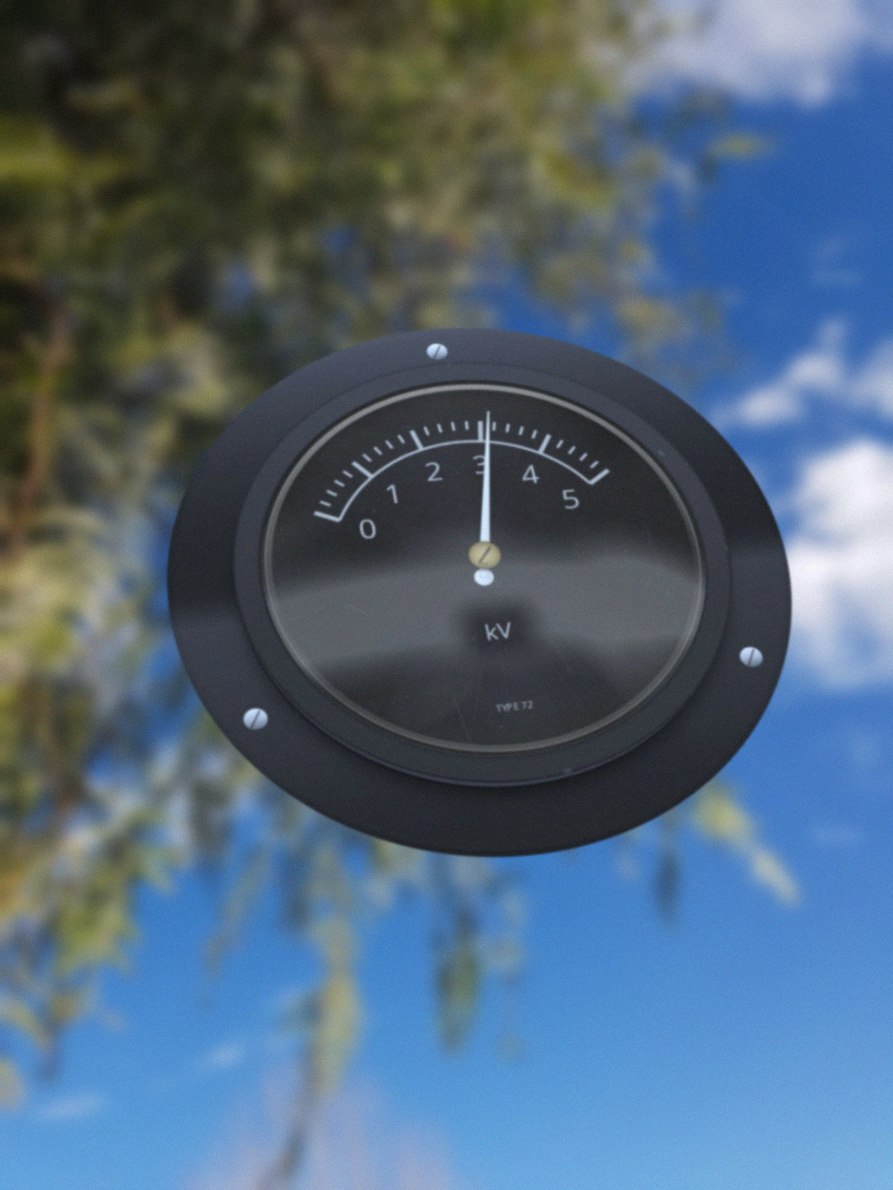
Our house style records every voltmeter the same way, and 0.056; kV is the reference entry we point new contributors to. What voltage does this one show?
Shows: 3.1; kV
